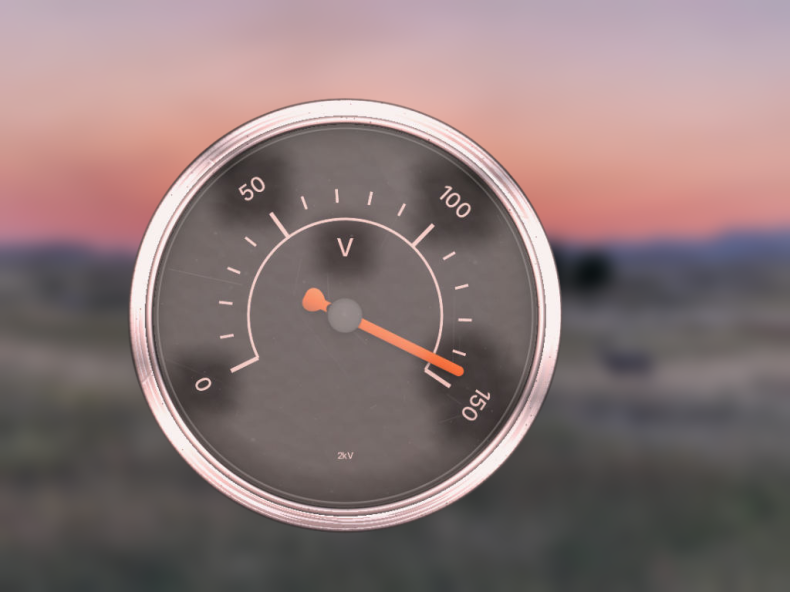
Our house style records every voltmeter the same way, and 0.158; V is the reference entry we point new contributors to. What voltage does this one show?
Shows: 145; V
